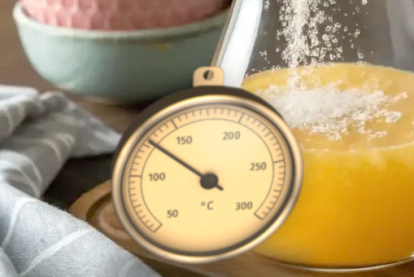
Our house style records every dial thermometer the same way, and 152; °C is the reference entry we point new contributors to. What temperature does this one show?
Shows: 130; °C
